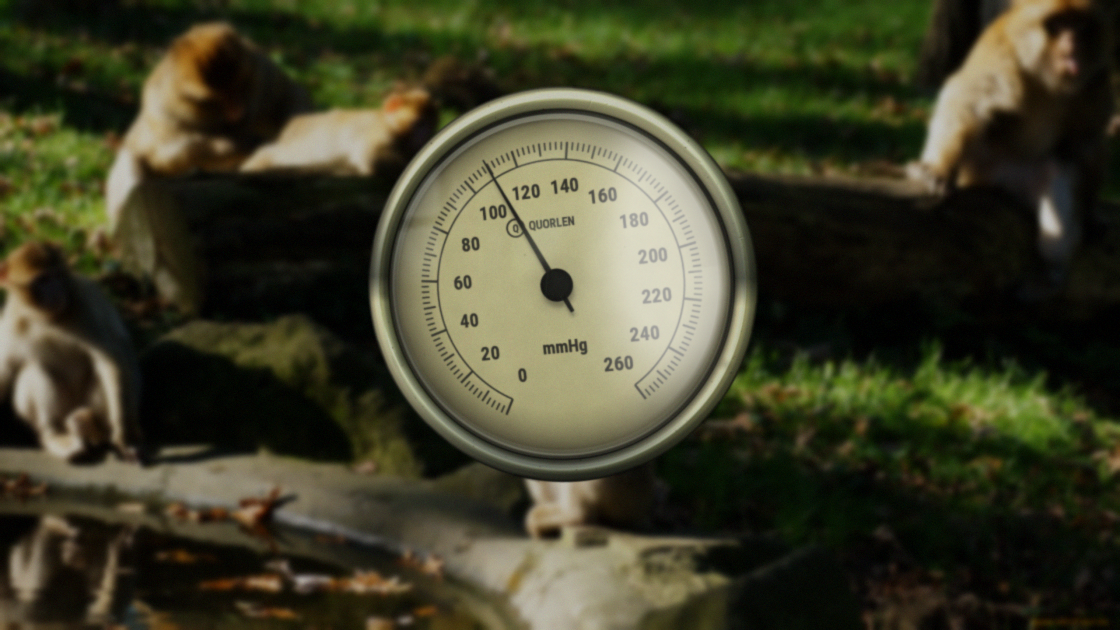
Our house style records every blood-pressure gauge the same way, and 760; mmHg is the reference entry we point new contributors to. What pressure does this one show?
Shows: 110; mmHg
